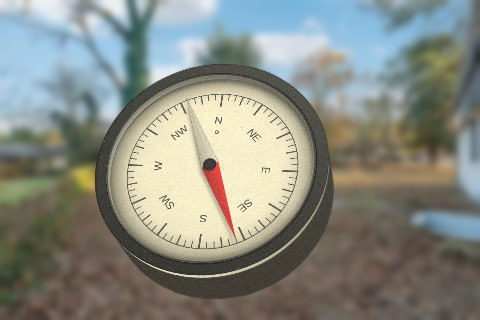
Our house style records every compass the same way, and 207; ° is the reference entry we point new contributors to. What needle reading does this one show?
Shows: 155; °
